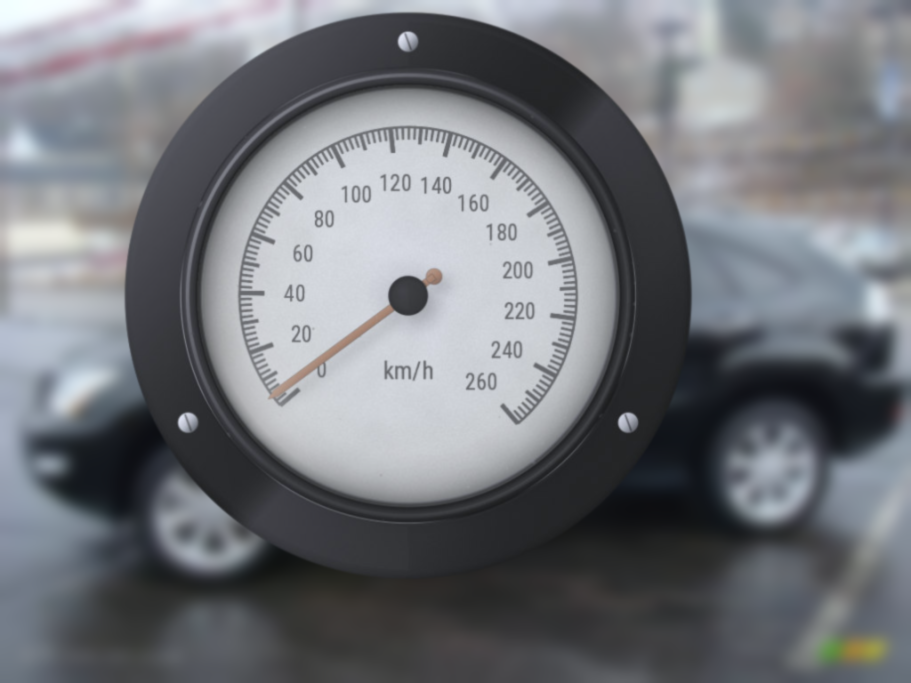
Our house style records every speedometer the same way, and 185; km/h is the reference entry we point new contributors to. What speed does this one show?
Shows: 4; km/h
